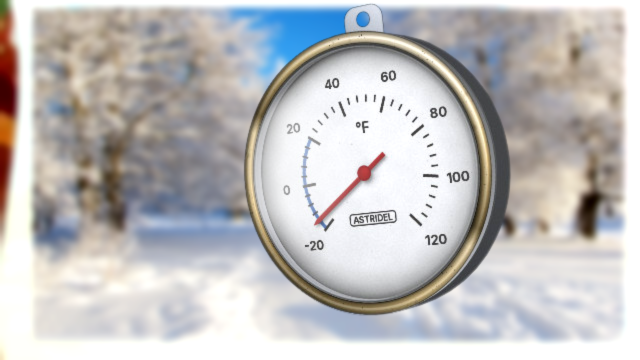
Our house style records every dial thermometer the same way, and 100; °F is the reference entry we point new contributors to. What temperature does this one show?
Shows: -16; °F
